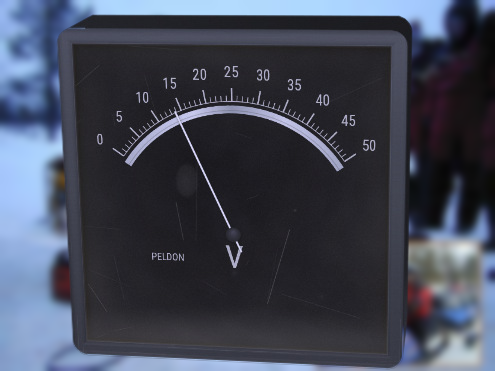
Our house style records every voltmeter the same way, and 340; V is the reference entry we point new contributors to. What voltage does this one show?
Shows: 14; V
